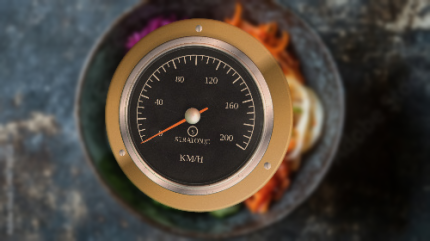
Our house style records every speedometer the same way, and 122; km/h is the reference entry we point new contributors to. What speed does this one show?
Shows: 0; km/h
